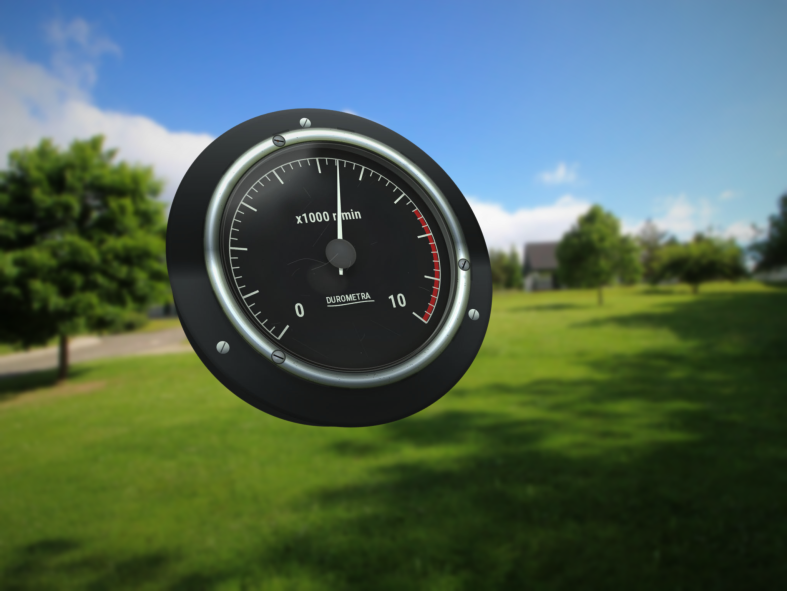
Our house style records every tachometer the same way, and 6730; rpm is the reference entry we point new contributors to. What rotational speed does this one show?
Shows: 5400; rpm
